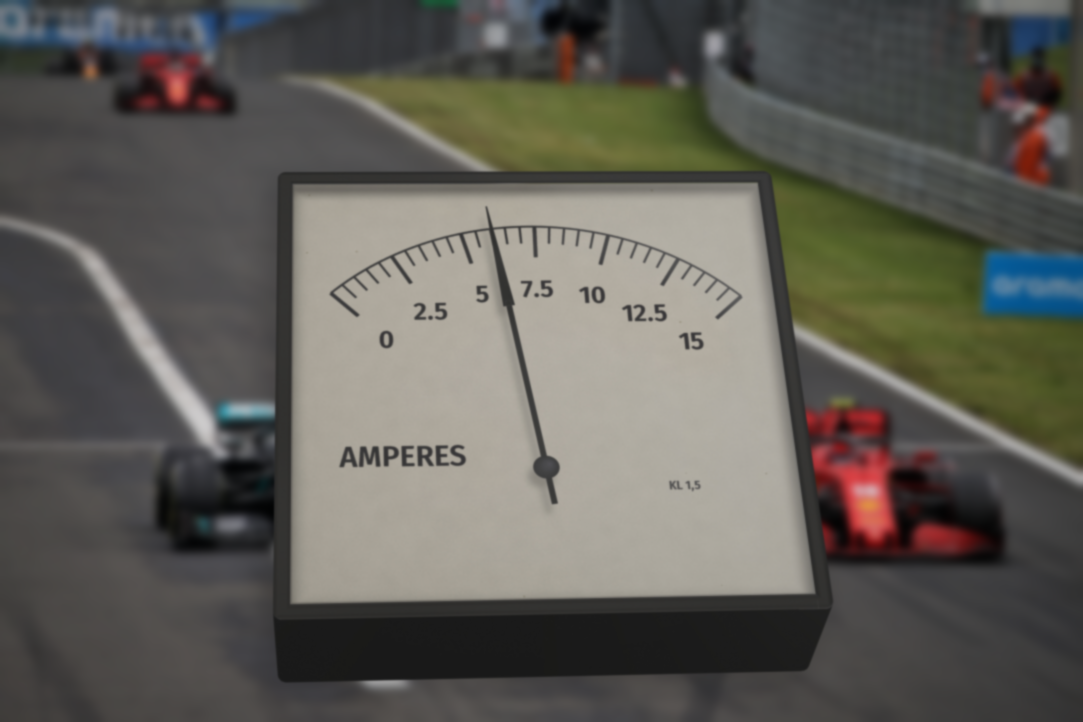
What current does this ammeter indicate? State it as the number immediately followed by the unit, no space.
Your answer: 6A
